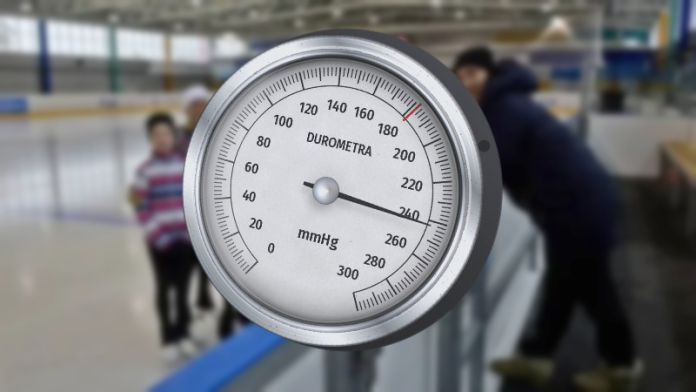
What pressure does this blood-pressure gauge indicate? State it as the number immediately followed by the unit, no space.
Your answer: 242mmHg
